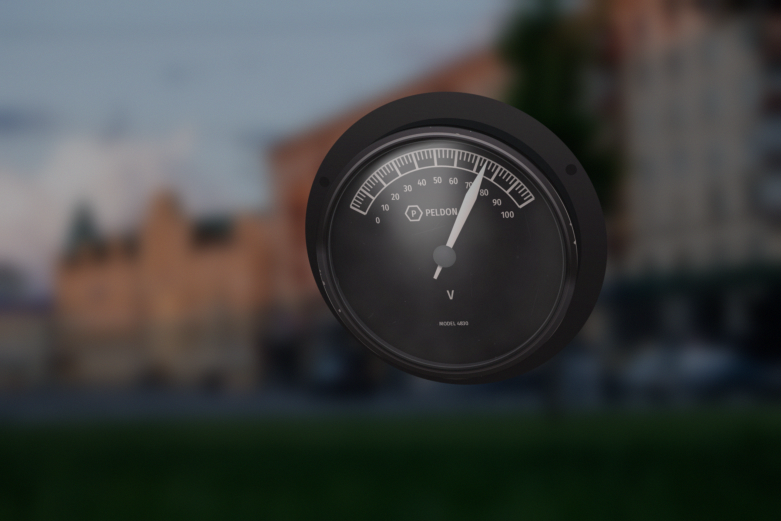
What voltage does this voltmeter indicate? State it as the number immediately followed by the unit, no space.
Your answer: 74V
